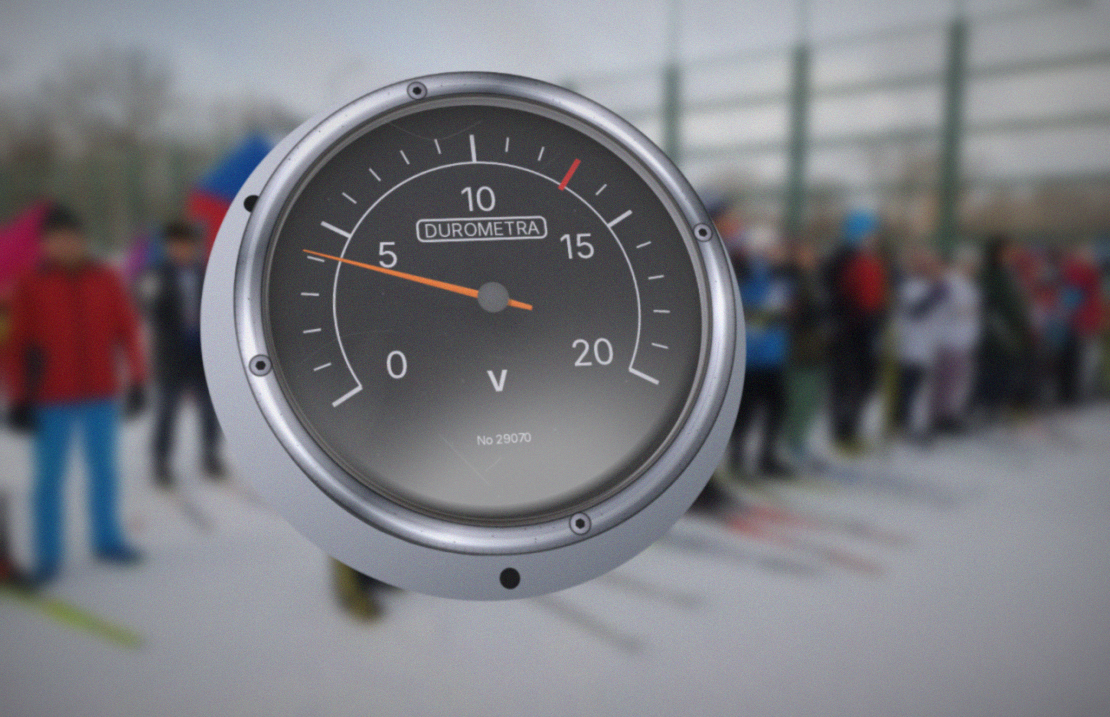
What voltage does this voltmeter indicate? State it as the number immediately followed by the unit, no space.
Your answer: 4V
